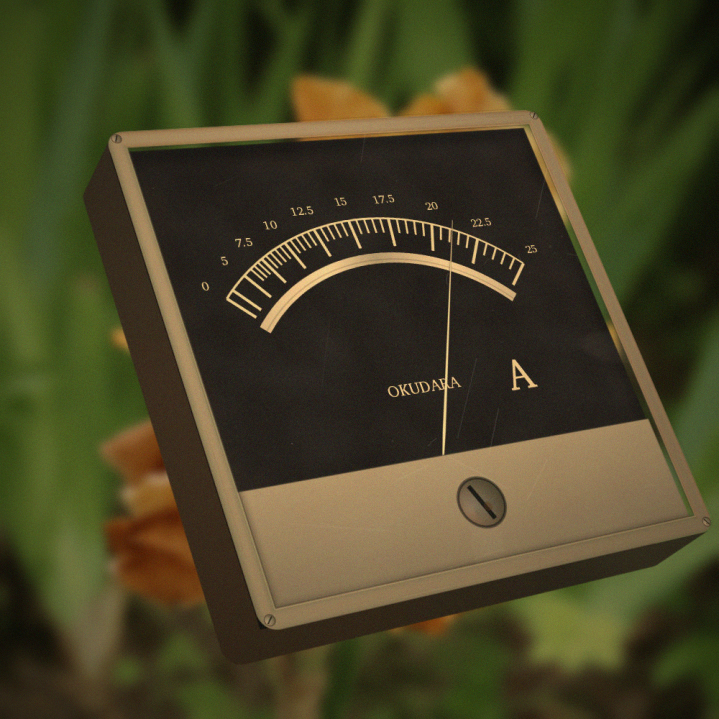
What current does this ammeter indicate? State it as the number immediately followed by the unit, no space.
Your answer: 21A
